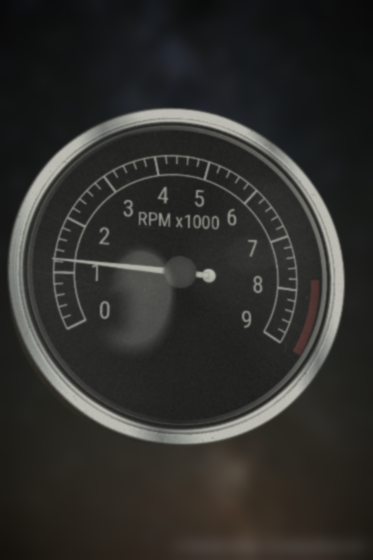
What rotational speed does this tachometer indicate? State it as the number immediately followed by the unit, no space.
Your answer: 1200rpm
